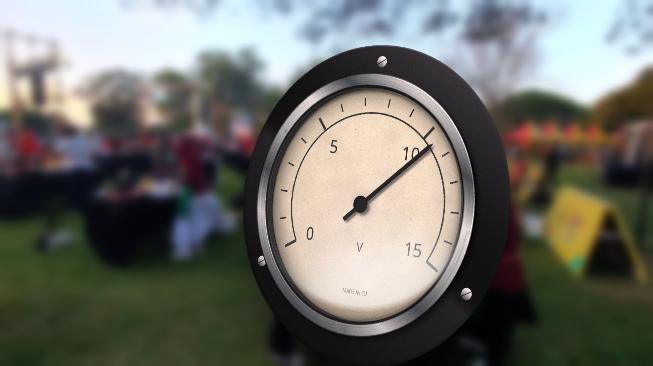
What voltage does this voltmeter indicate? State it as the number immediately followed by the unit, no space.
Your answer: 10.5V
